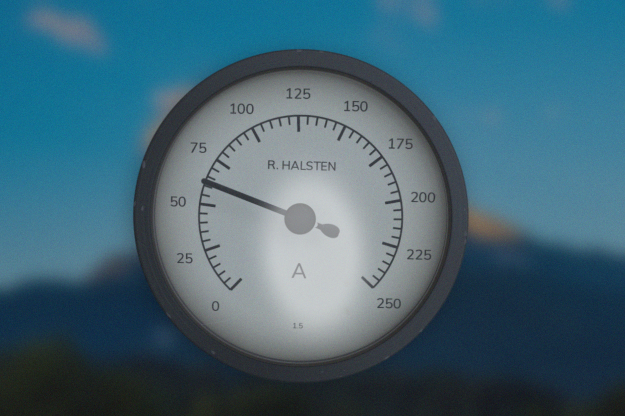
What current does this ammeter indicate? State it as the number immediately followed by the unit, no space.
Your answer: 62.5A
